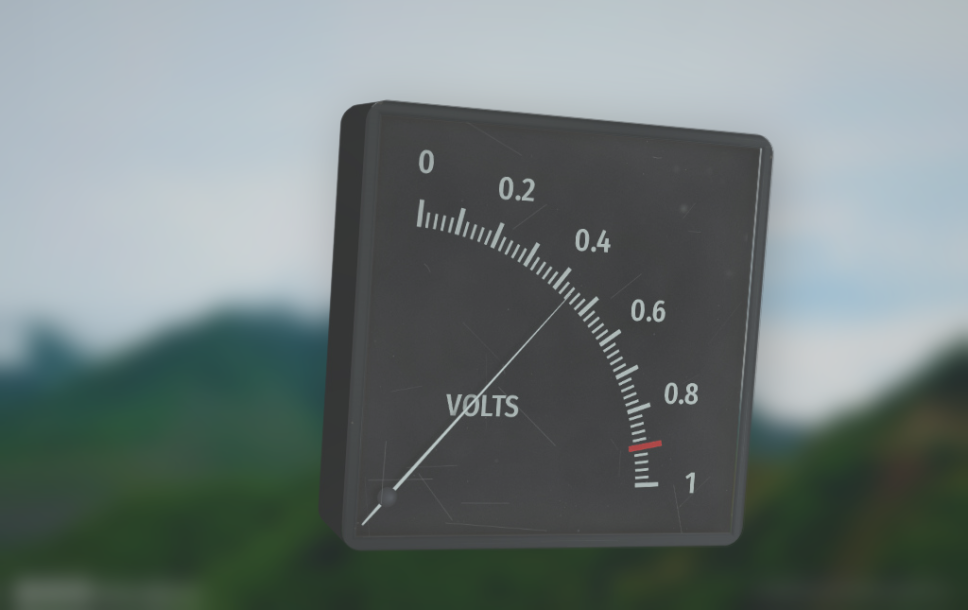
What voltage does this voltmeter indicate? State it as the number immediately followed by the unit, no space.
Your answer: 0.44V
